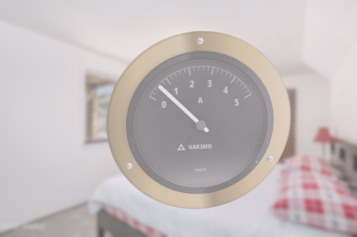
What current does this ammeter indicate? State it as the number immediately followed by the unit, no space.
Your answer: 0.6A
